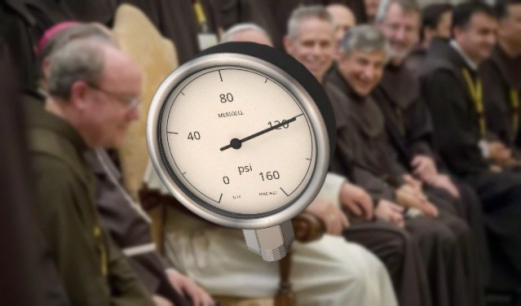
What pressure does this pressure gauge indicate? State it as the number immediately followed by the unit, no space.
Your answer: 120psi
